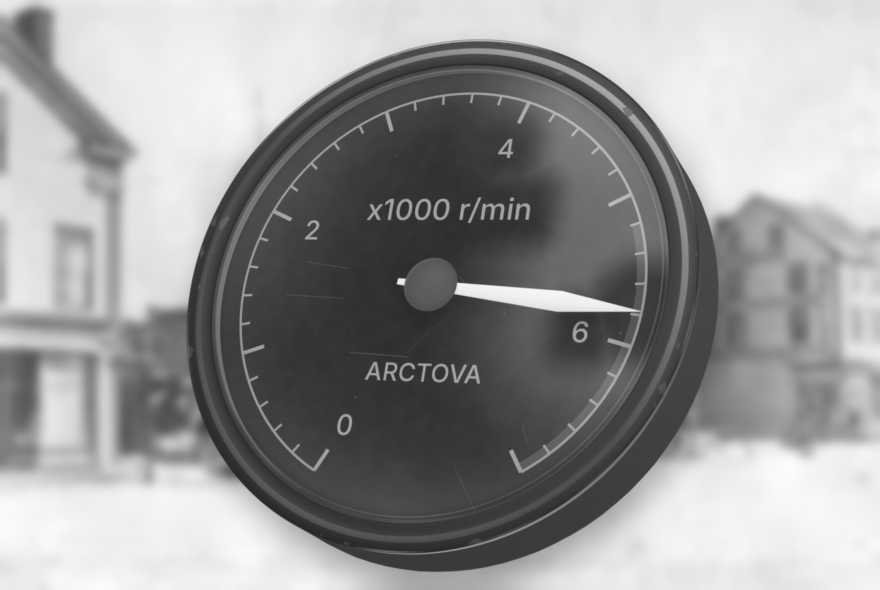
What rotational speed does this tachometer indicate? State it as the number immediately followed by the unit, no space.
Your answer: 5800rpm
